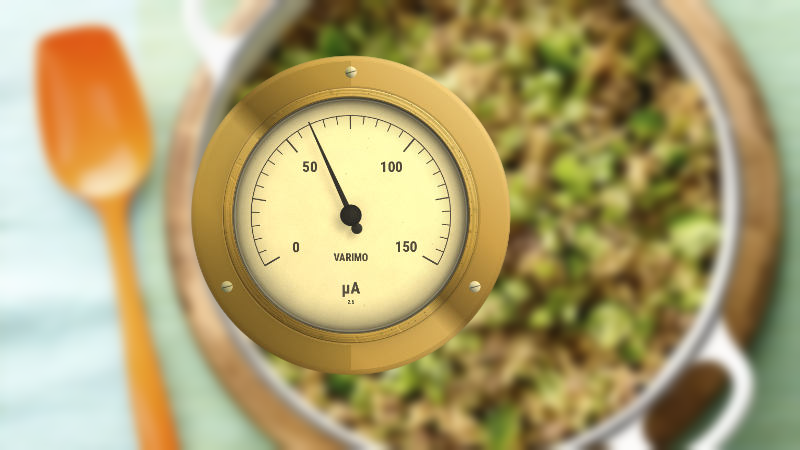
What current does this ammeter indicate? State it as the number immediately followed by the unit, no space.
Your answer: 60µA
